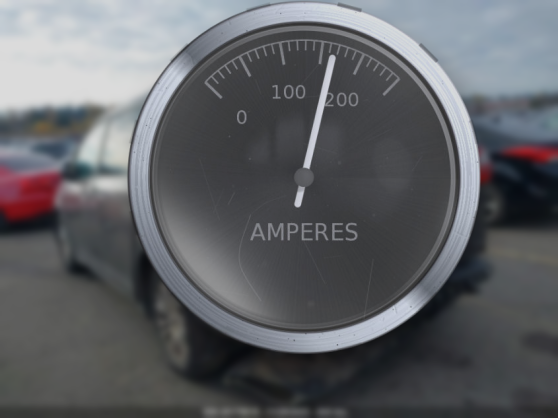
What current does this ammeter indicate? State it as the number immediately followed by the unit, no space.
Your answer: 165A
